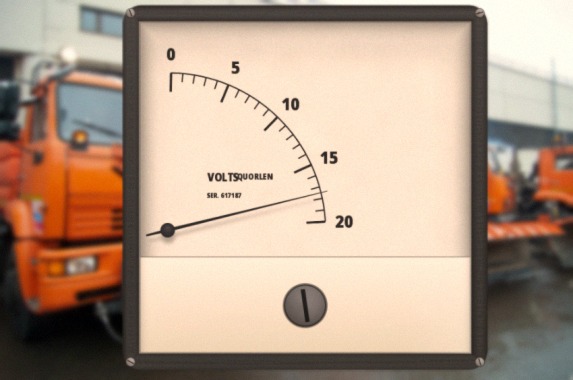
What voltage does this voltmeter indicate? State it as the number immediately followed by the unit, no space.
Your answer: 17.5V
